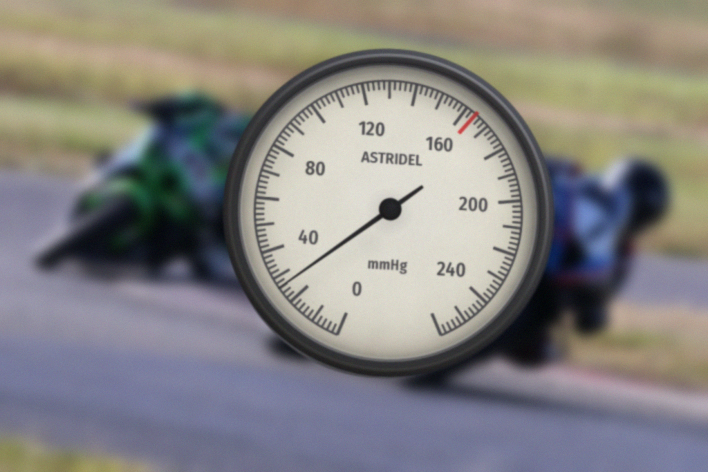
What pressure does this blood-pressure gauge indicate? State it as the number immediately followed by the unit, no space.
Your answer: 26mmHg
